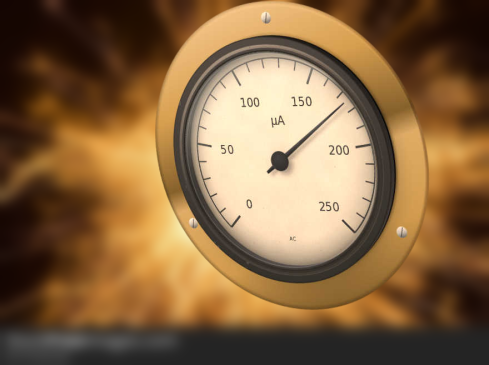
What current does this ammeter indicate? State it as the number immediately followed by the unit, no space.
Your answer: 175µA
